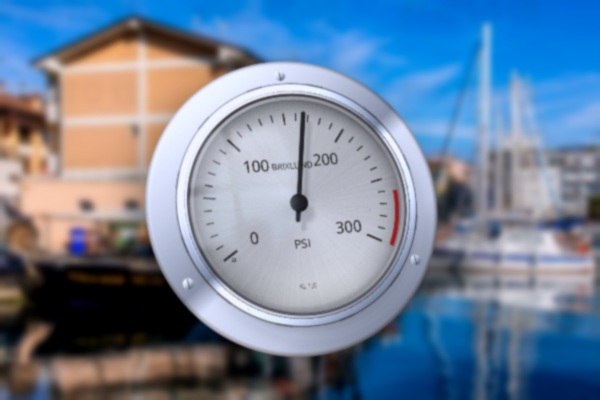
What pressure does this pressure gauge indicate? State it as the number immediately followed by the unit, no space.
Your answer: 165psi
